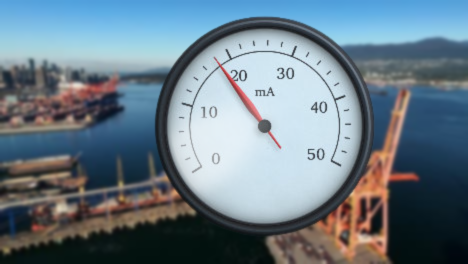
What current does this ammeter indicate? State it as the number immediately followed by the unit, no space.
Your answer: 18mA
